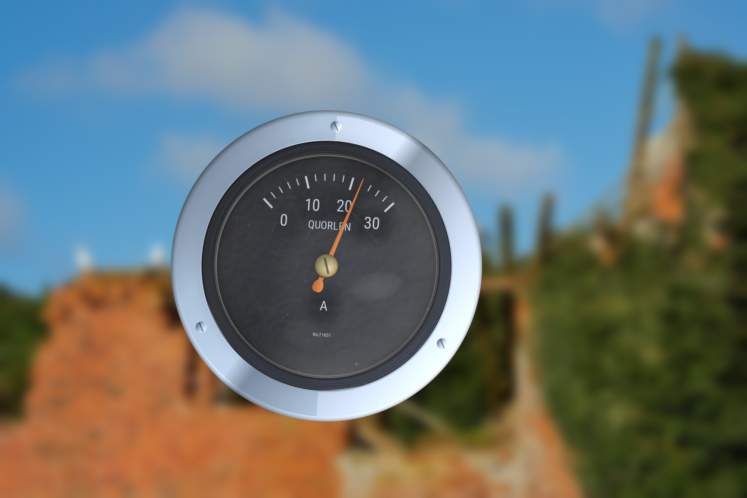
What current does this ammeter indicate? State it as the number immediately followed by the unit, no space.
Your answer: 22A
